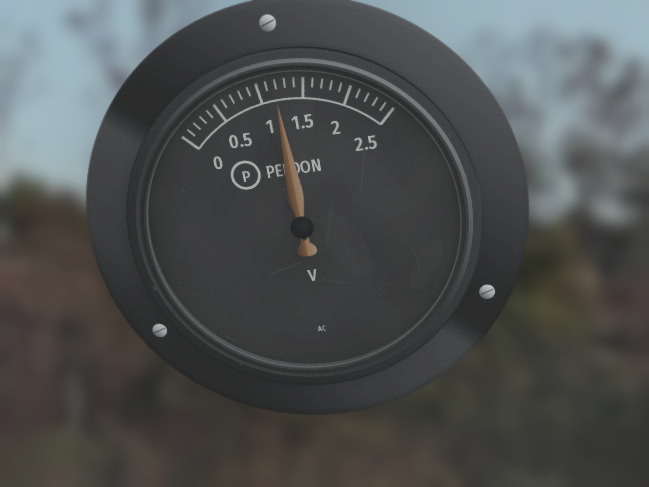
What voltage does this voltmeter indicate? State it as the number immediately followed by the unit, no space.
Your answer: 1.2V
